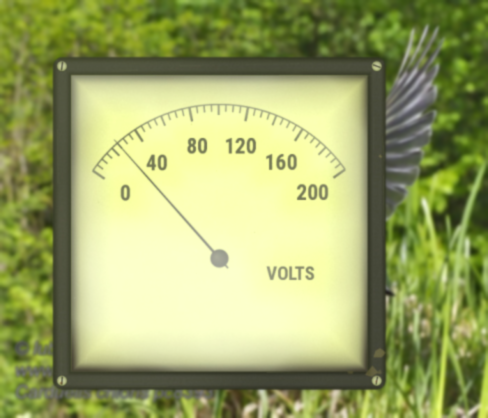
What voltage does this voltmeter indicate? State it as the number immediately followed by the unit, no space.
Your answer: 25V
